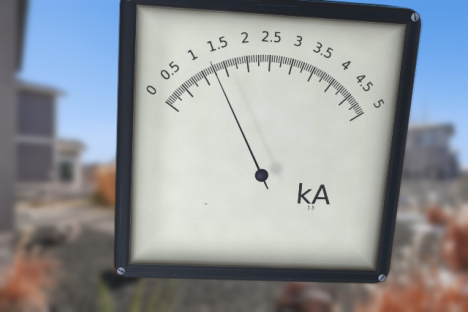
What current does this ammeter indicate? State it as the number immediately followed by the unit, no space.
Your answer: 1.25kA
